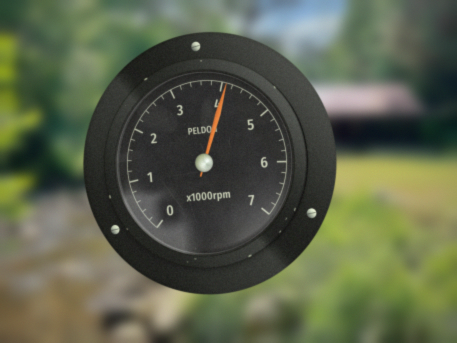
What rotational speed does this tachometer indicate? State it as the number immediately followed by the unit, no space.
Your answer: 4100rpm
